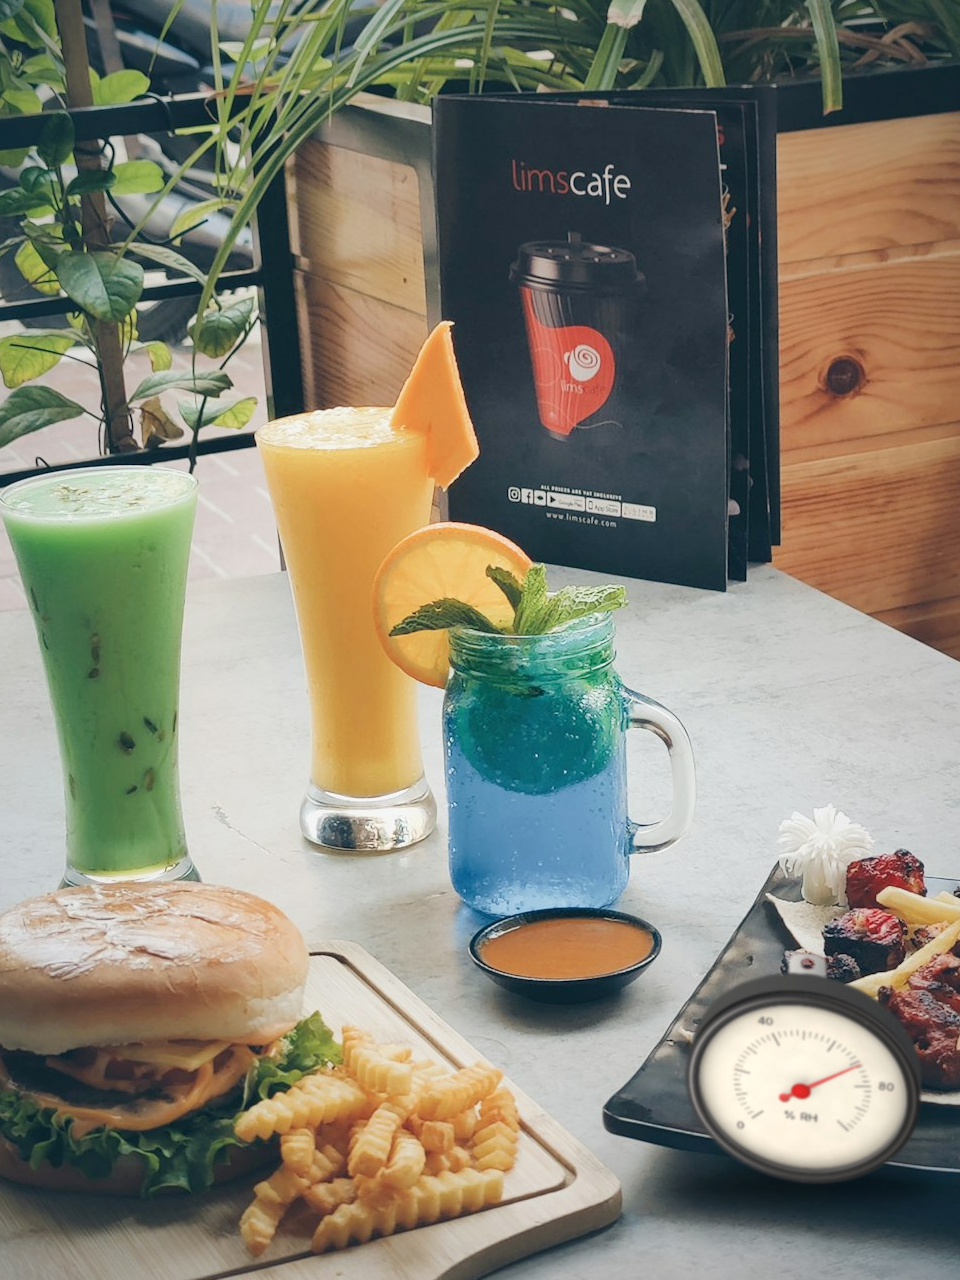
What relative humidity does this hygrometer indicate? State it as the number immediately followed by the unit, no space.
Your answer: 70%
